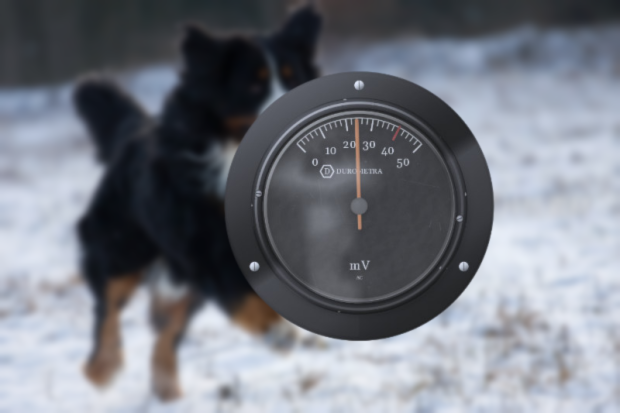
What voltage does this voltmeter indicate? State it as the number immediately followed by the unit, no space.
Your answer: 24mV
